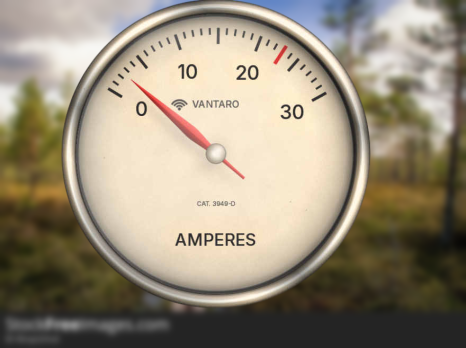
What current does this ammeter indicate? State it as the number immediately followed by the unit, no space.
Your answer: 2.5A
